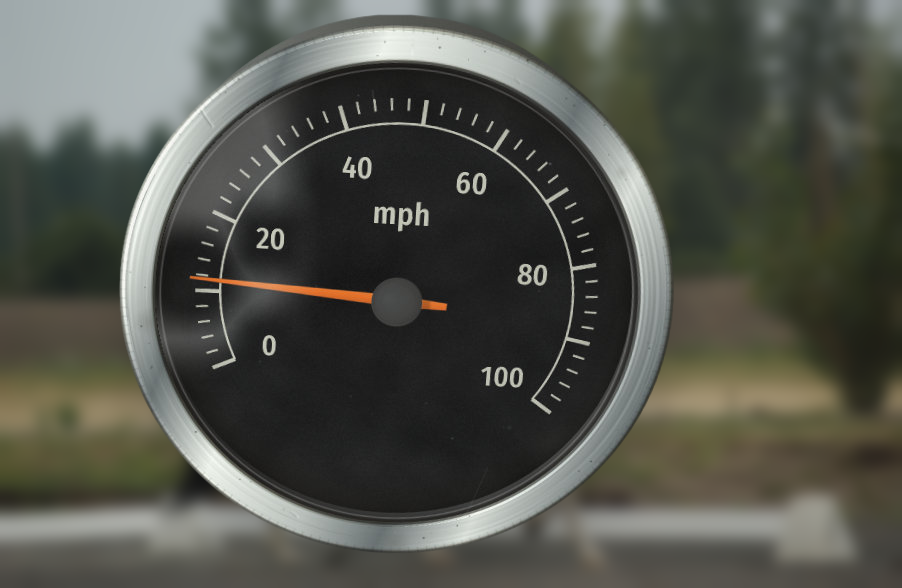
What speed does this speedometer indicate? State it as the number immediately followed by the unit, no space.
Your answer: 12mph
